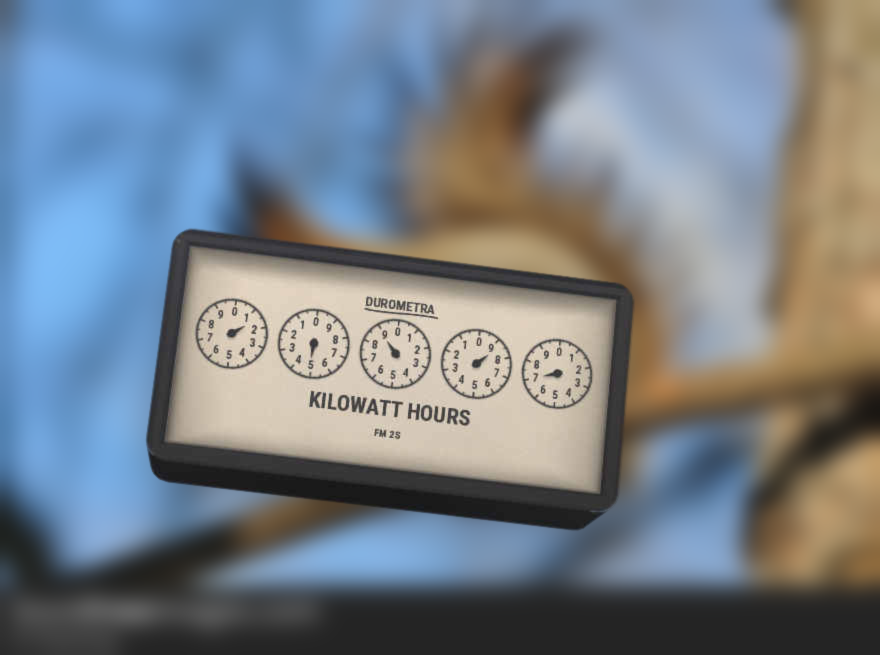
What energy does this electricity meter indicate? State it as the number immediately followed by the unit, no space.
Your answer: 14887kWh
